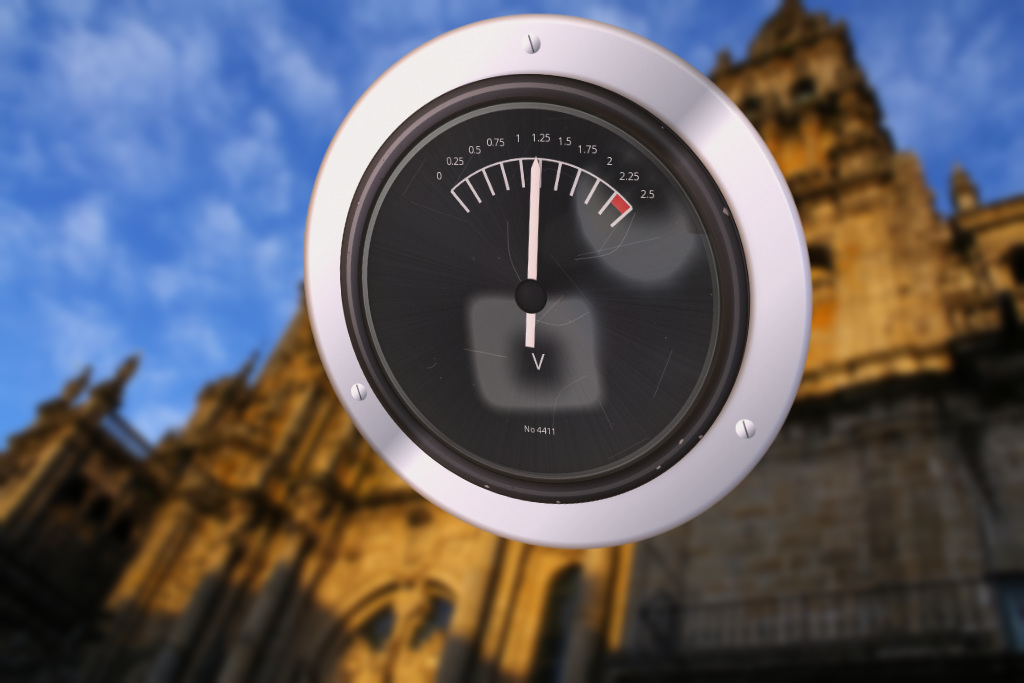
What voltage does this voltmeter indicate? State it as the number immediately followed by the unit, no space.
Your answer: 1.25V
